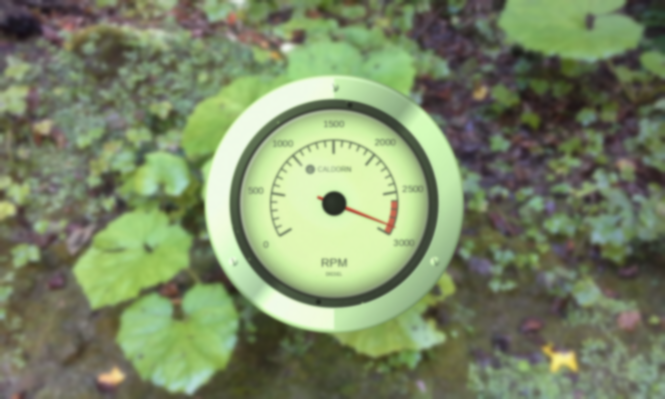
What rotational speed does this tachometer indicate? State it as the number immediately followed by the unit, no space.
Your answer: 2900rpm
